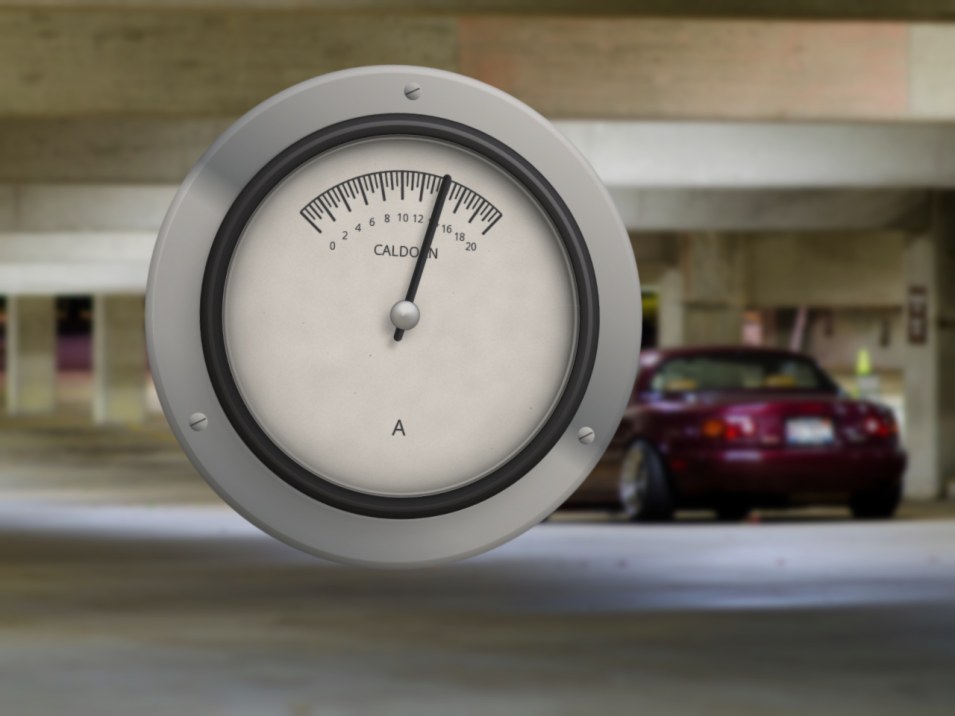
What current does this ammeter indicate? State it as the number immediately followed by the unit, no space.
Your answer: 14A
